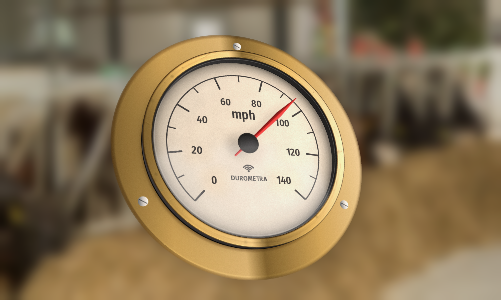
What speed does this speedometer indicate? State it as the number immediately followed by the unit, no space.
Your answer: 95mph
